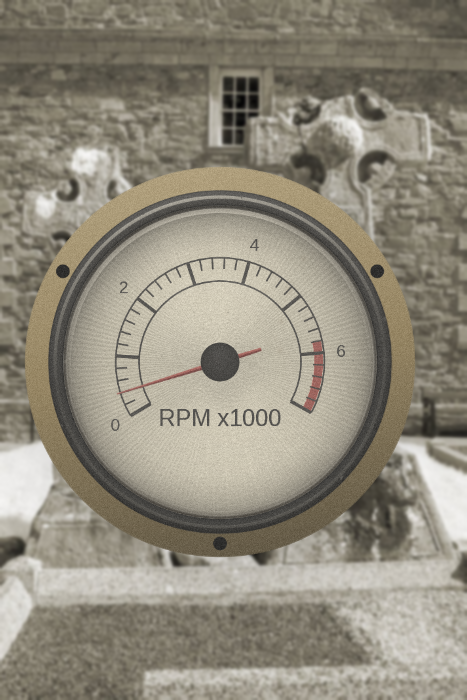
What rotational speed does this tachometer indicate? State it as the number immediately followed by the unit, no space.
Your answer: 400rpm
